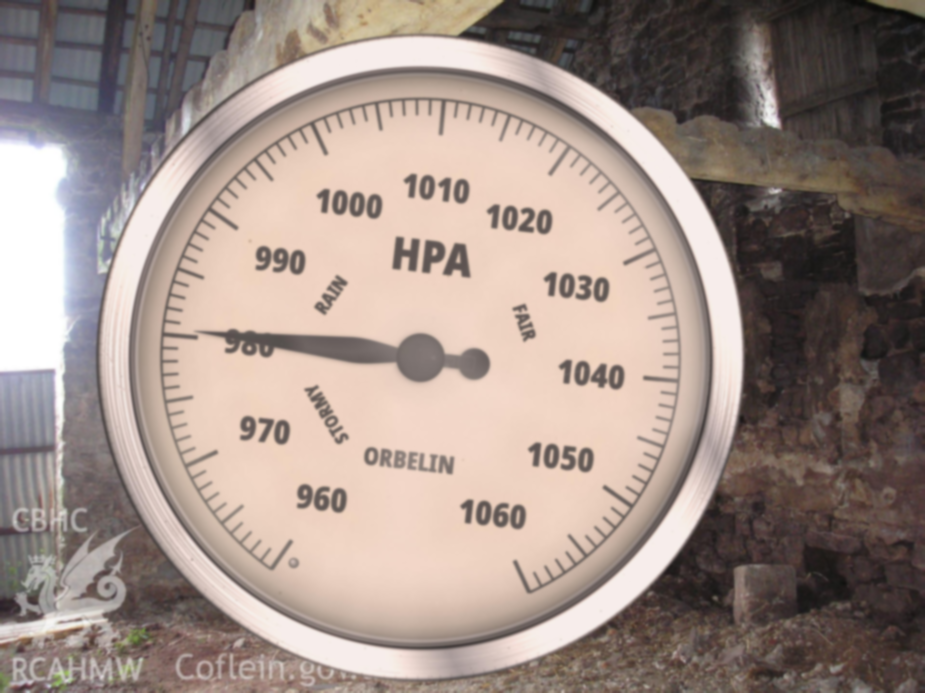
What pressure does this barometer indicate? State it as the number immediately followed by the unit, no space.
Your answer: 980.5hPa
